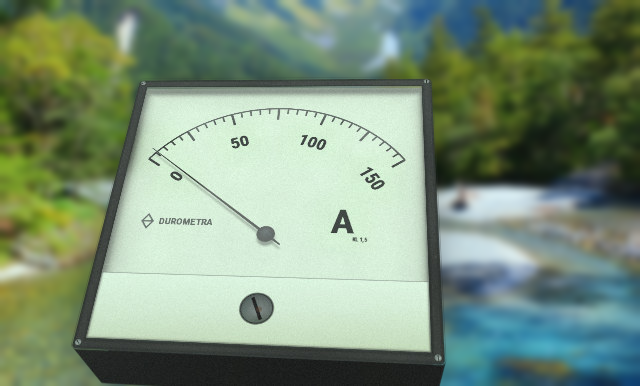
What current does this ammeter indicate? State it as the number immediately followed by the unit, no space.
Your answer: 5A
